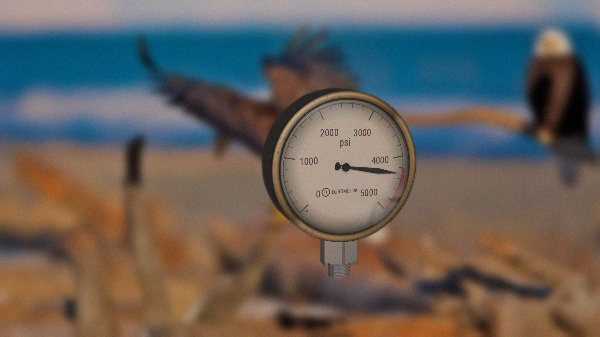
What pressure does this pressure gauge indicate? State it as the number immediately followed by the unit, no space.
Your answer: 4300psi
